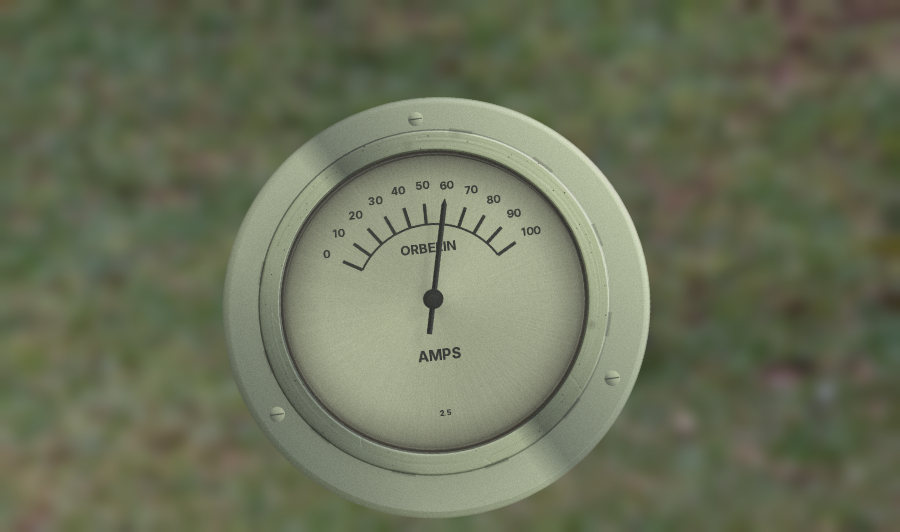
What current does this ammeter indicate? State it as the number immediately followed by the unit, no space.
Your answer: 60A
